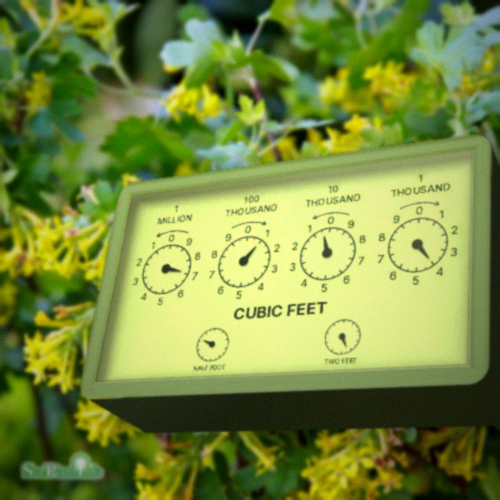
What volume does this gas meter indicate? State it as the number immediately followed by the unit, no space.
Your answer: 710400ft³
